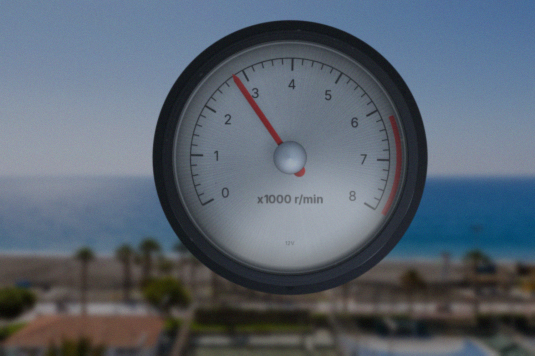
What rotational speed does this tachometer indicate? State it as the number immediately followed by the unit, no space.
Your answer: 2800rpm
